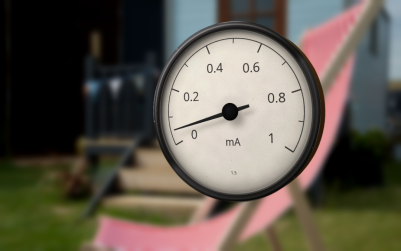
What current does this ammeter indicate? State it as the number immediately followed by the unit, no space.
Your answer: 0.05mA
